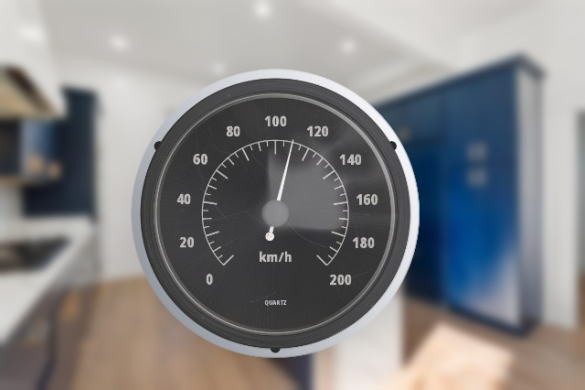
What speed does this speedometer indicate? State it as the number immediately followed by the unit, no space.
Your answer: 110km/h
